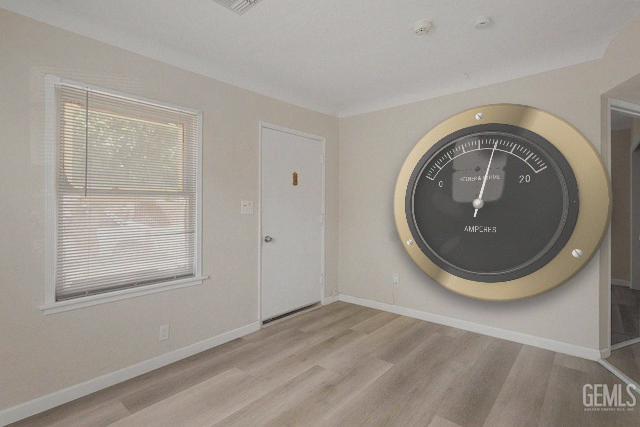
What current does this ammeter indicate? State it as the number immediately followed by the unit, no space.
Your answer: 12.5A
